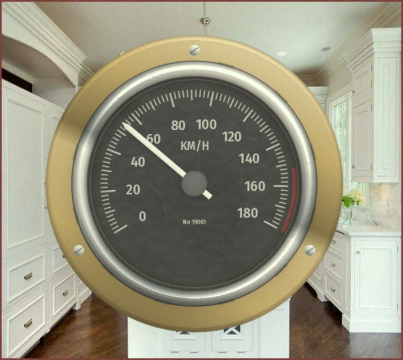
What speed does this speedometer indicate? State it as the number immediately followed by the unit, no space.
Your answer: 54km/h
